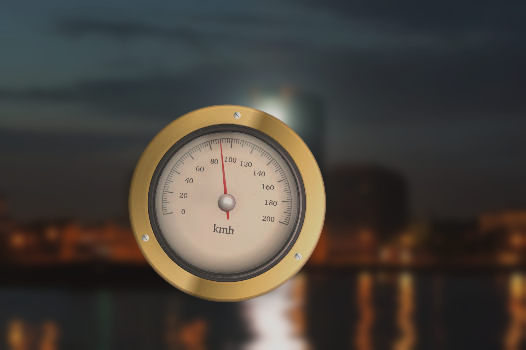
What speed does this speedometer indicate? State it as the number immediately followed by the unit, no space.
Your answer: 90km/h
